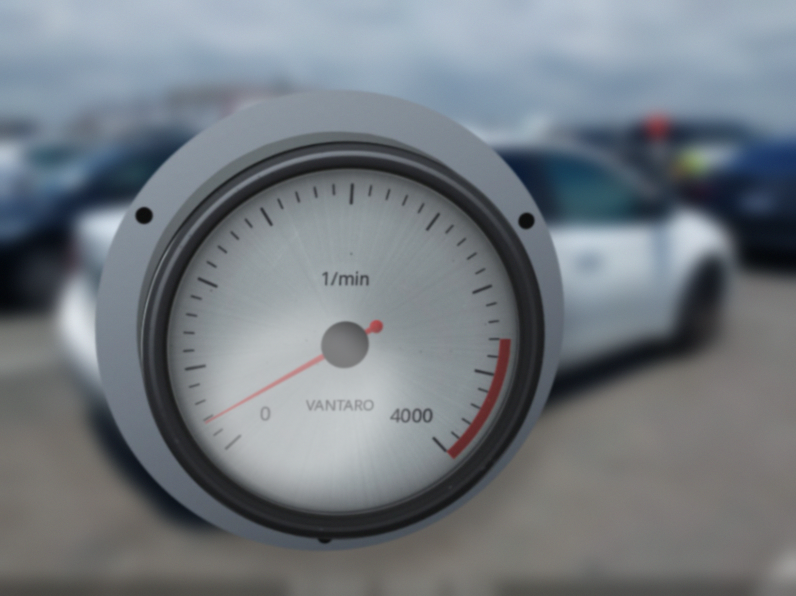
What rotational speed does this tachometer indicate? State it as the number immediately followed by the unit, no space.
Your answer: 200rpm
